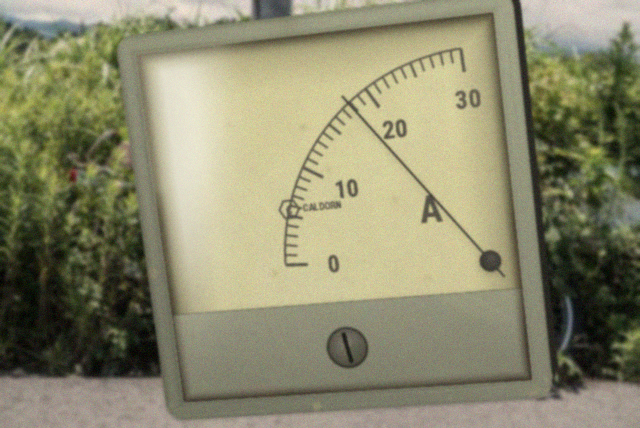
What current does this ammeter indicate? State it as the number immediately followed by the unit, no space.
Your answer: 18A
